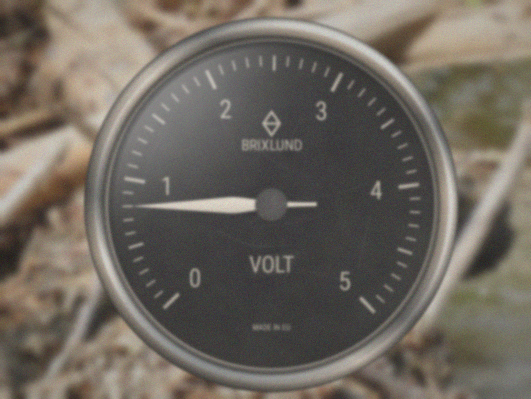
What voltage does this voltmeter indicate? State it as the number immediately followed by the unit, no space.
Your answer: 0.8V
